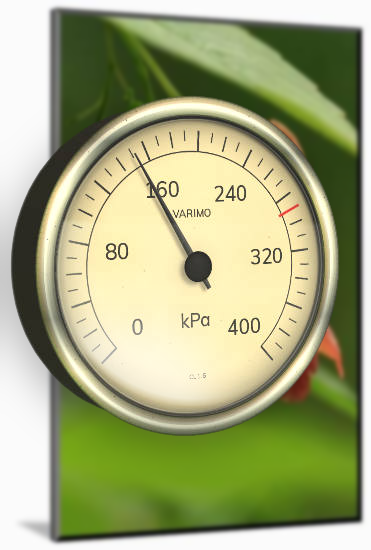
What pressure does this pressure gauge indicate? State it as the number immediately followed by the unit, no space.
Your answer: 150kPa
